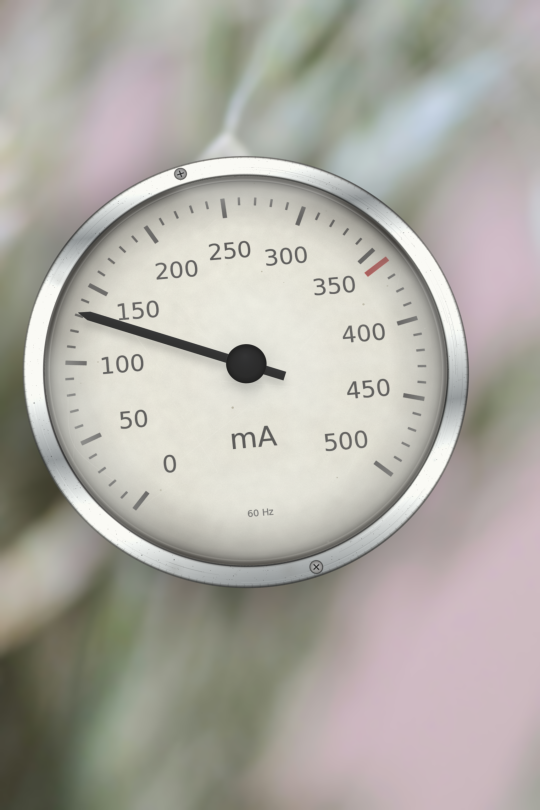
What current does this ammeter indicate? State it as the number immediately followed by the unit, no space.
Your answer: 130mA
